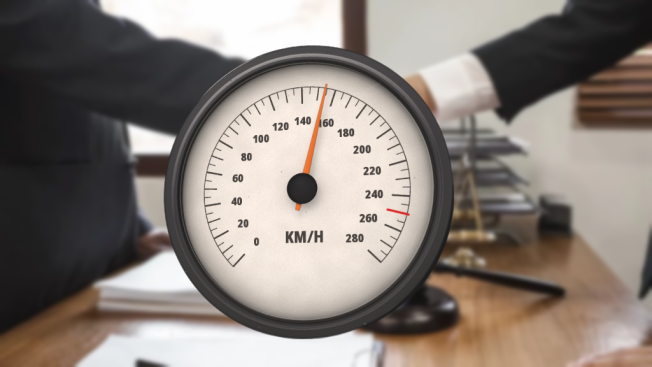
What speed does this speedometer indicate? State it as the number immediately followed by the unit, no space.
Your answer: 155km/h
